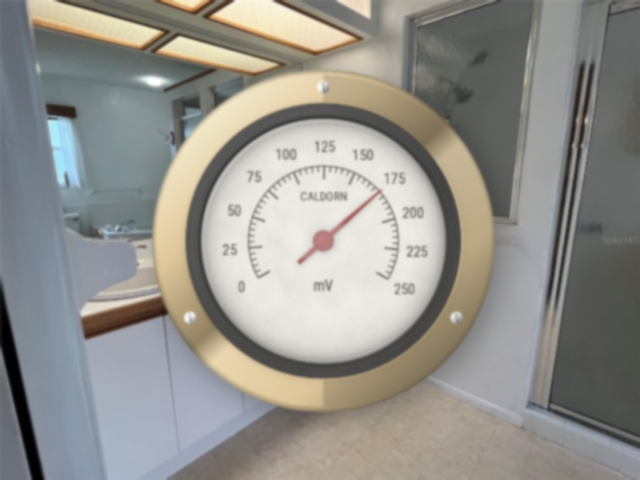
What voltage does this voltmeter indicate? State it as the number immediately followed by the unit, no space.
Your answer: 175mV
